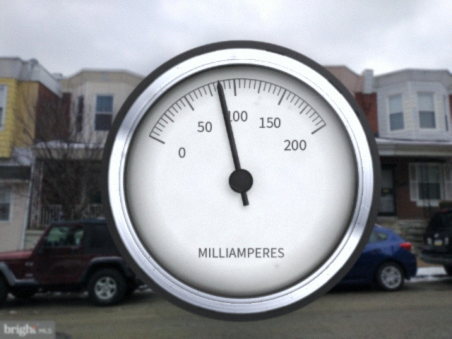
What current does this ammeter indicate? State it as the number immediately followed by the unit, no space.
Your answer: 85mA
